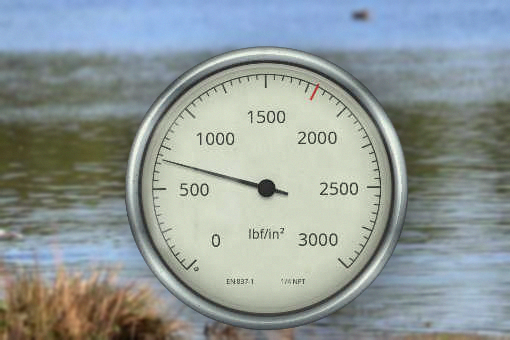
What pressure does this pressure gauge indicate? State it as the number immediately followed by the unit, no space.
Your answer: 675psi
